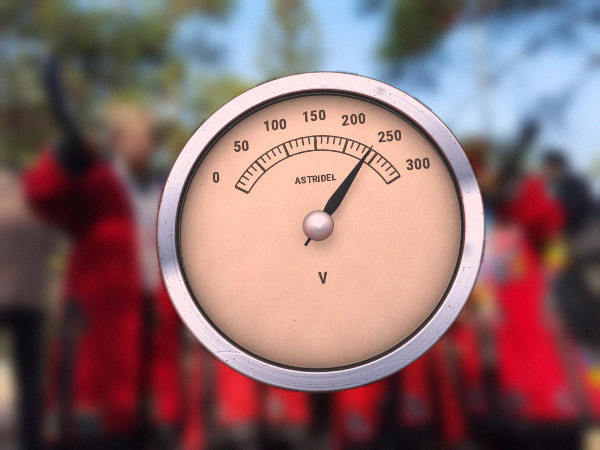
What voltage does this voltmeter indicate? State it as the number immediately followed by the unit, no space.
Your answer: 240V
